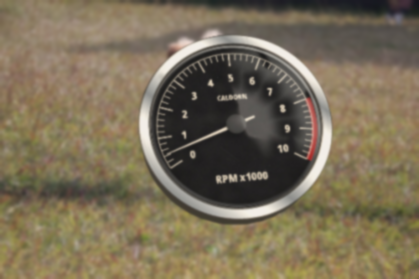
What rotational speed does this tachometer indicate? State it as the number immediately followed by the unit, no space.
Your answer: 400rpm
